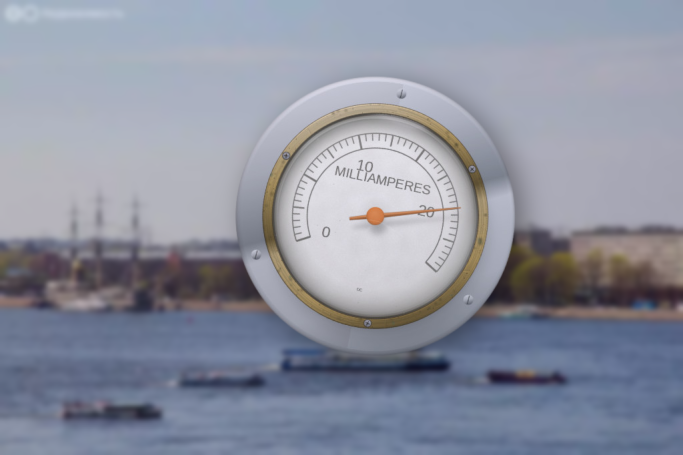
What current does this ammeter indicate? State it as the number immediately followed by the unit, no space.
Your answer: 20mA
